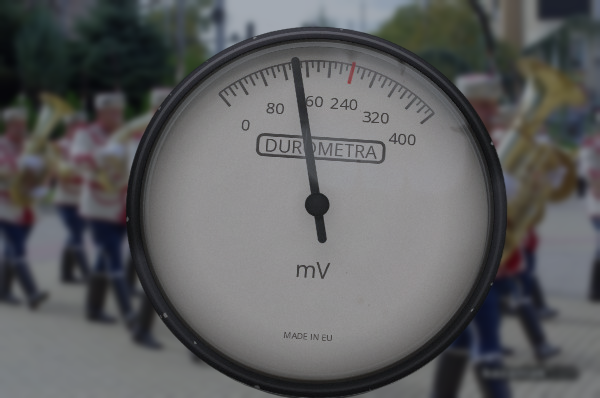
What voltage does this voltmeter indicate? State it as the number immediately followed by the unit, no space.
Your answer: 140mV
